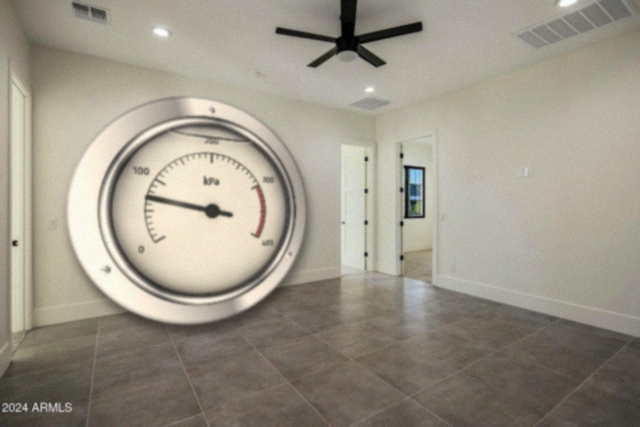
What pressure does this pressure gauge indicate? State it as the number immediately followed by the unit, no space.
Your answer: 70kPa
